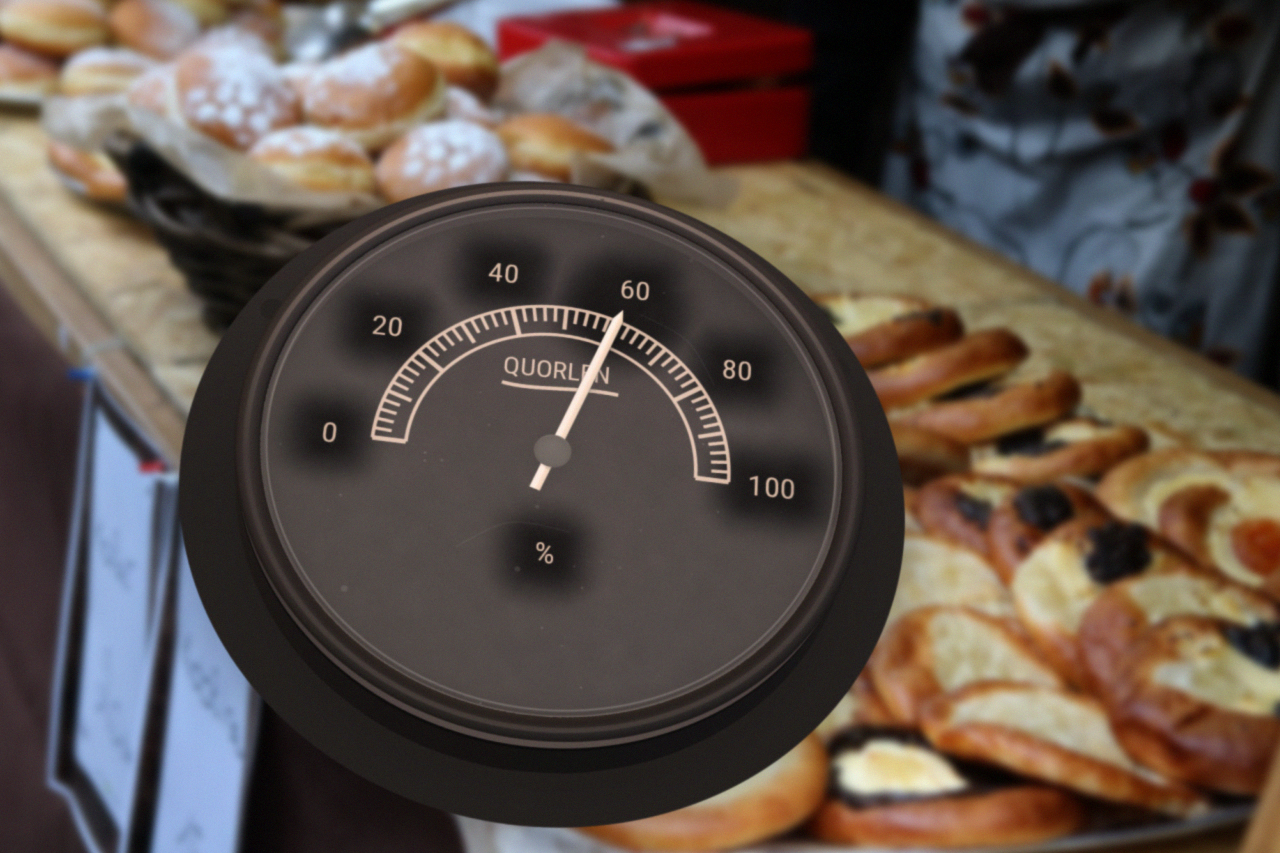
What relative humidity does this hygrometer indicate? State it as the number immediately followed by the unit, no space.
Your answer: 60%
